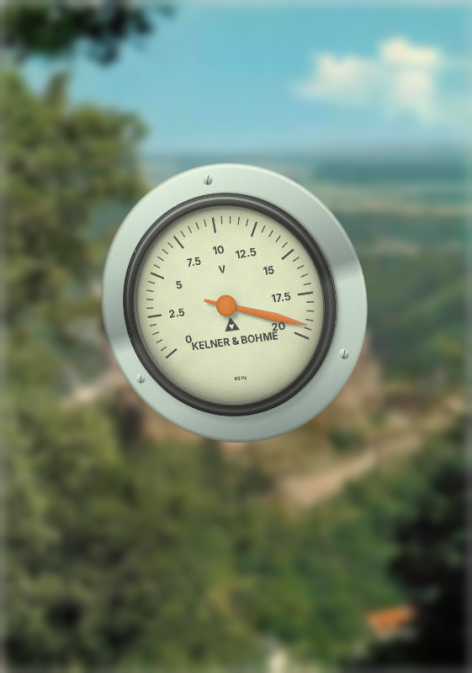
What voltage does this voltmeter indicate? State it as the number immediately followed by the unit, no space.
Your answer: 19.25V
